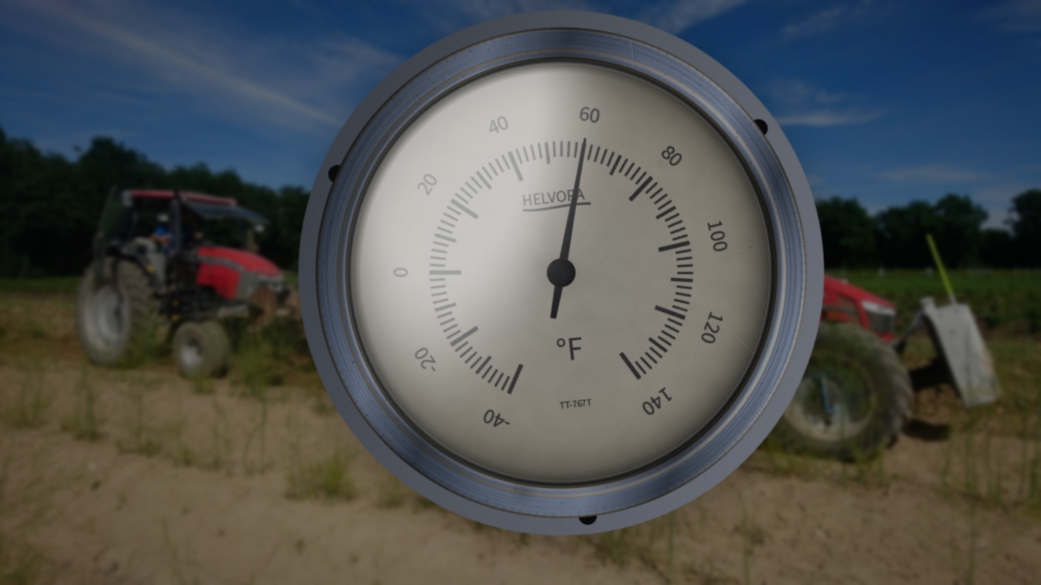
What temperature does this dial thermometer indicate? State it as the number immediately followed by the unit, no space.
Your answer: 60°F
